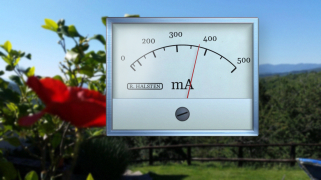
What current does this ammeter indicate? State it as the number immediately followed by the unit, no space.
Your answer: 375mA
